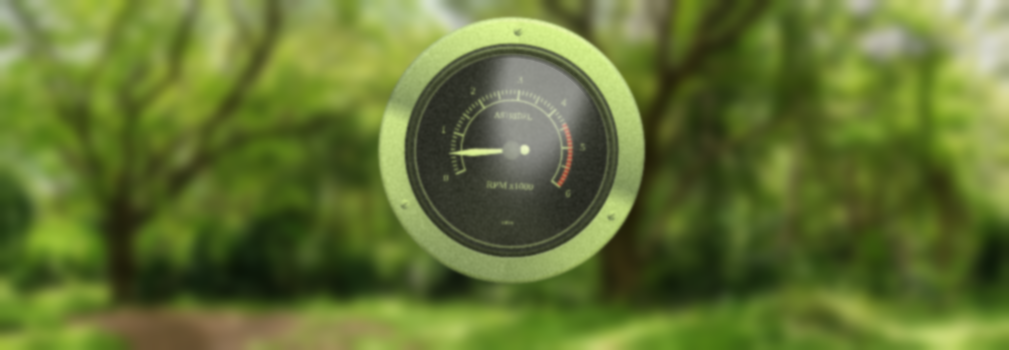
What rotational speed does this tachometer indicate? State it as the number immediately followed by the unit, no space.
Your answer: 500rpm
